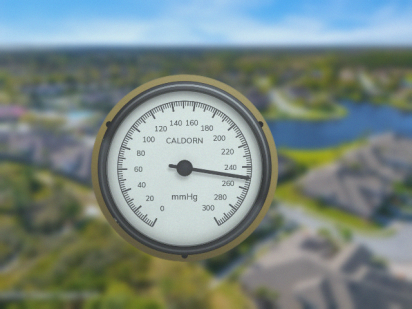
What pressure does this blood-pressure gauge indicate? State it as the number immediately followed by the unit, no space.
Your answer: 250mmHg
